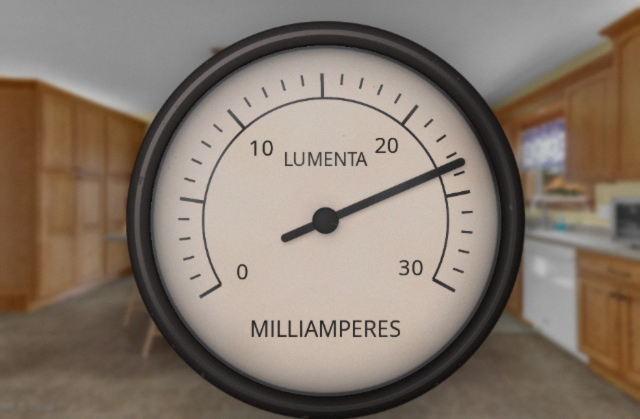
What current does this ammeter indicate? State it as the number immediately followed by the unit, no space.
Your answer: 23.5mA
